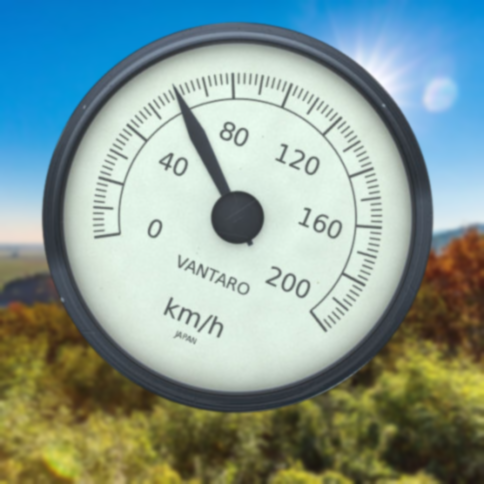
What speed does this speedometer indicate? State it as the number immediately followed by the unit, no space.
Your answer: 60km/h
